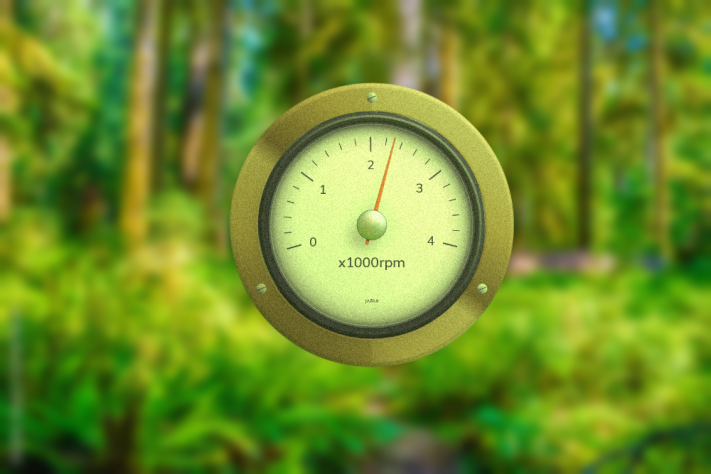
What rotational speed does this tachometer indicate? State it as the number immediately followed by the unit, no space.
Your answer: 2300rpm
